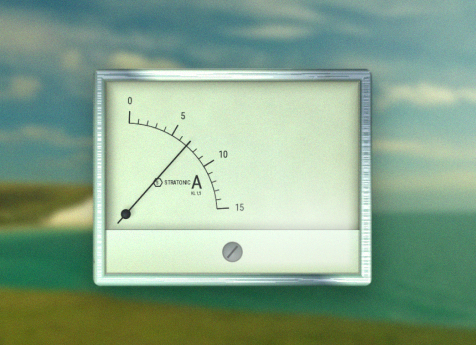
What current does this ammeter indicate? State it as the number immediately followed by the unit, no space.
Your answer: 7A
